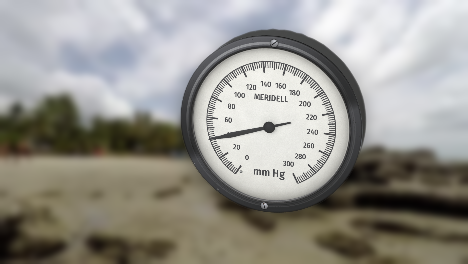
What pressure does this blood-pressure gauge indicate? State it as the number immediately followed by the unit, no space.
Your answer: 40mmHg
